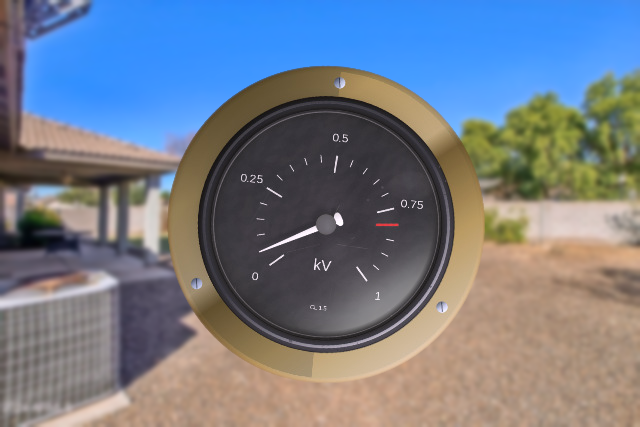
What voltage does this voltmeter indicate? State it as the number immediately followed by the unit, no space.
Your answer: 0.05kV
